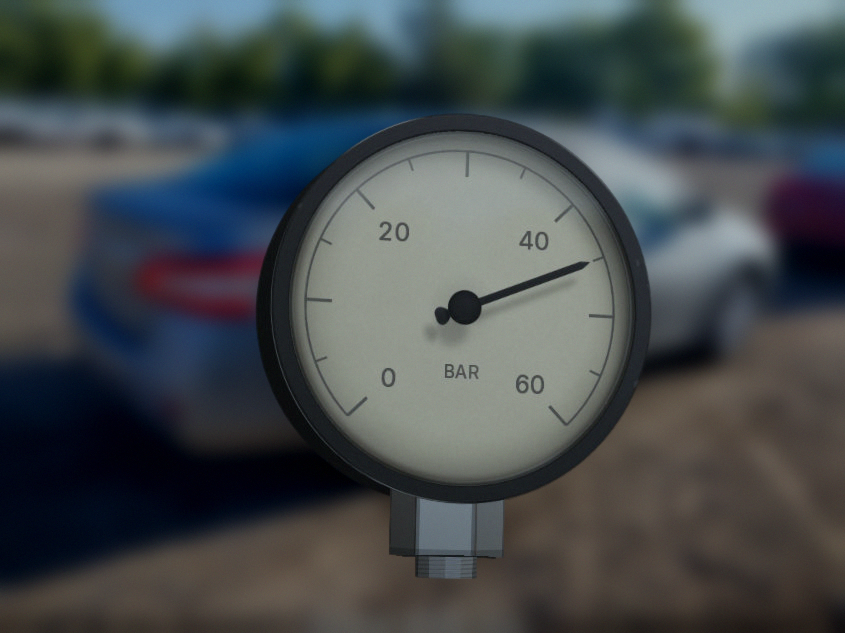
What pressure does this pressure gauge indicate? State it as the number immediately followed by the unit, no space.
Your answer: 45bar
